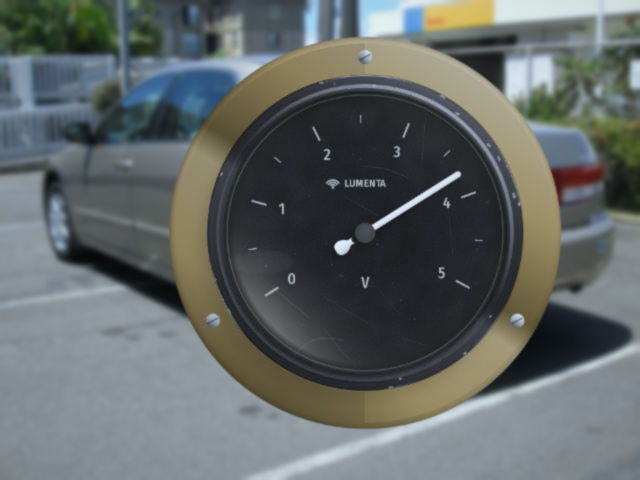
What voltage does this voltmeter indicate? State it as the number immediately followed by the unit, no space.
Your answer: 3.75V
